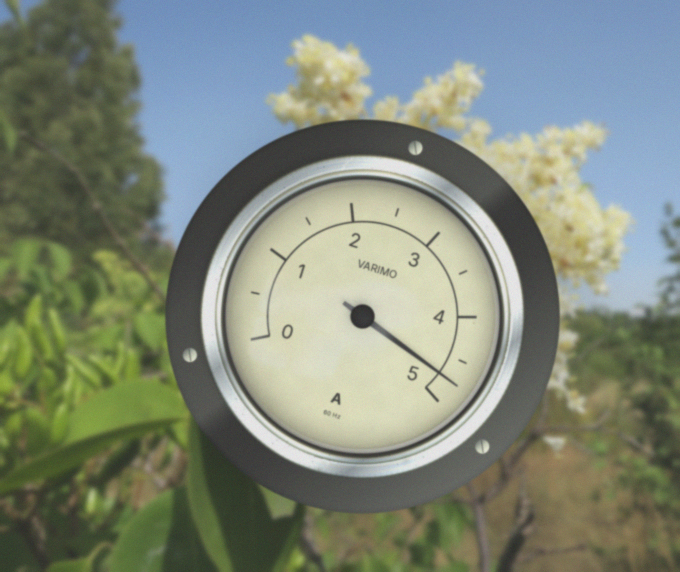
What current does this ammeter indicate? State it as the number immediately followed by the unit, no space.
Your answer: 4.75A
